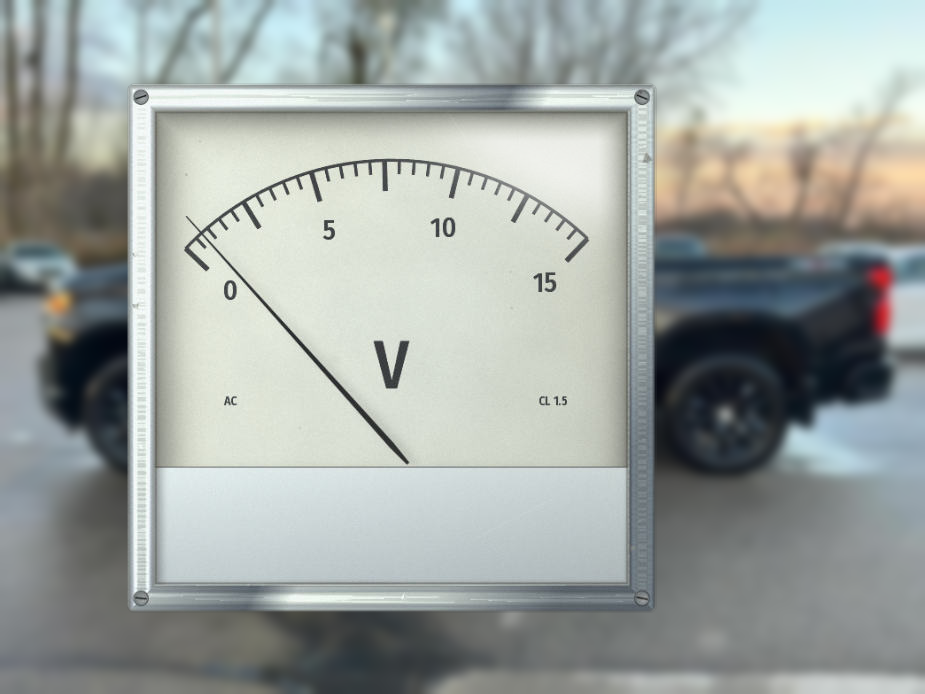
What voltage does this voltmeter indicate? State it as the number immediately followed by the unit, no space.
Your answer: 0.75V
